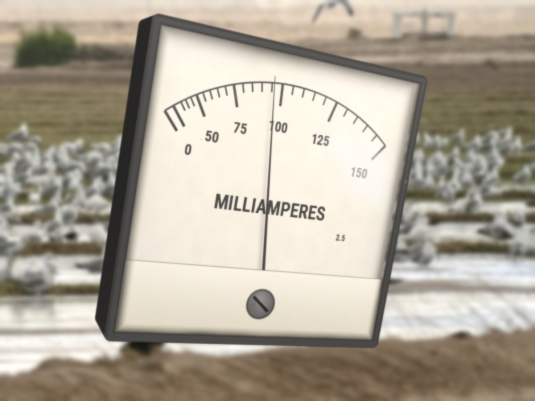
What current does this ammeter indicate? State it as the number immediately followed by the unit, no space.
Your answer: 95mA
